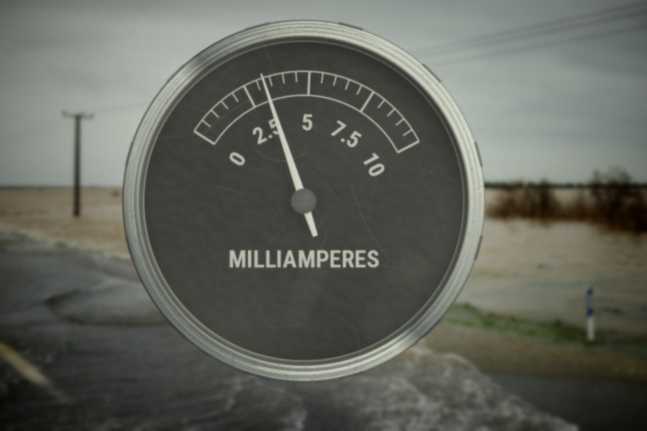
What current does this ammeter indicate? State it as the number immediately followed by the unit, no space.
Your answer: 3.25mA
